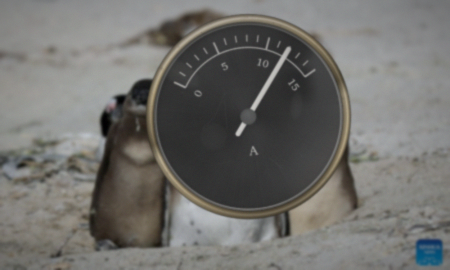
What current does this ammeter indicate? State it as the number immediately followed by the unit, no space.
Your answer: 12A
